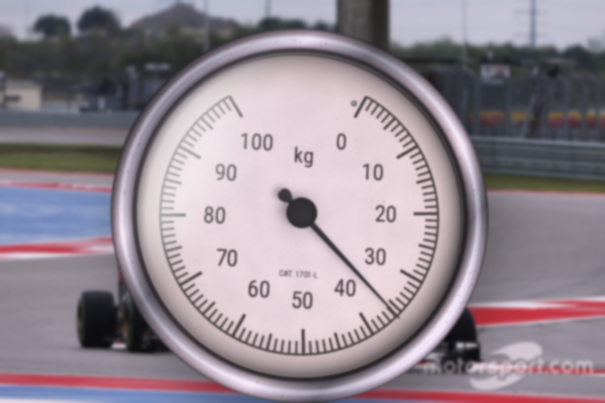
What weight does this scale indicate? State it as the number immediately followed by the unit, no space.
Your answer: 36kg
